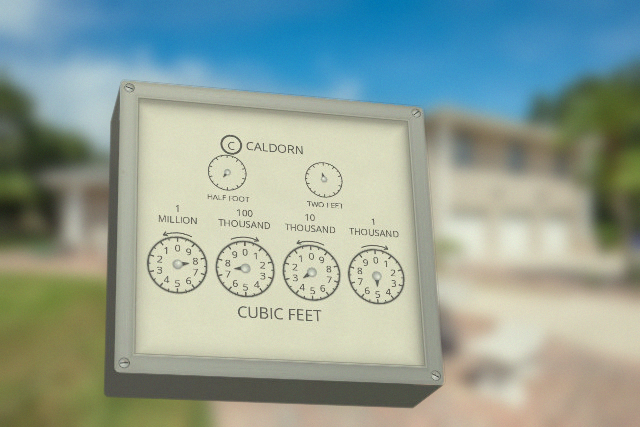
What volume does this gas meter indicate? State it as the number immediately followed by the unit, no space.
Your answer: 773500ft³
